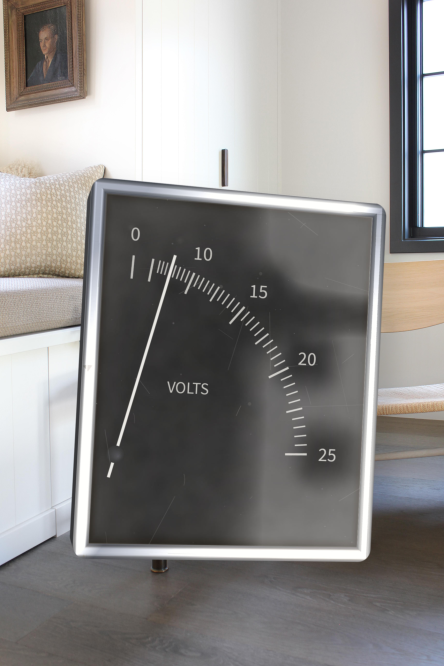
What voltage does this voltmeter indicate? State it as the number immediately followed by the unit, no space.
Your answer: 7.5V
